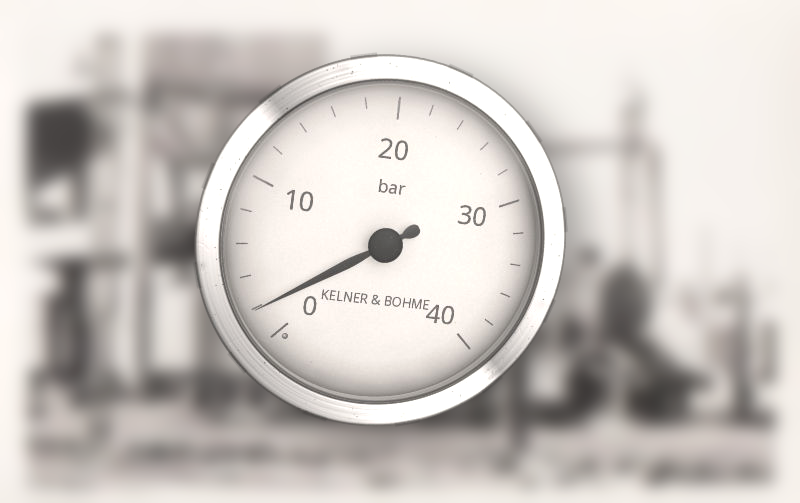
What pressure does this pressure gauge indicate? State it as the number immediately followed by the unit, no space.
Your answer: 2bar
